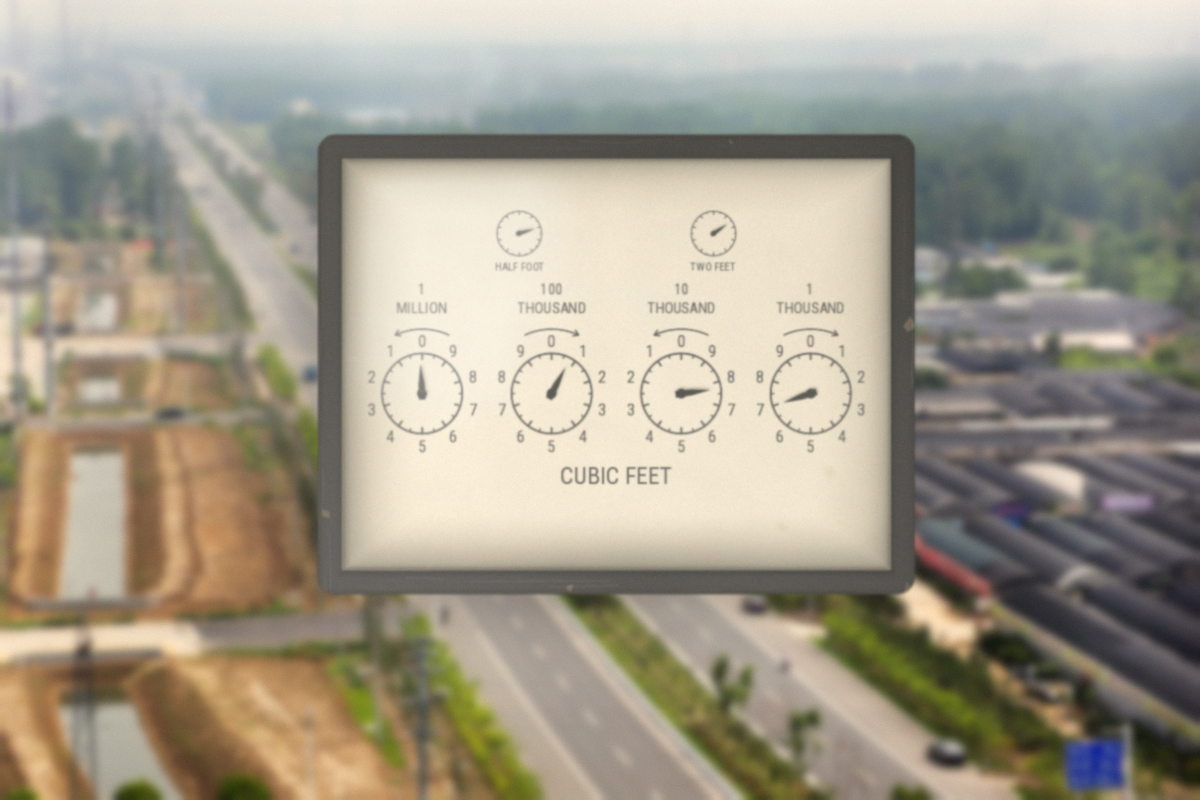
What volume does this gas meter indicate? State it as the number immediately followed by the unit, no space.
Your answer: 7700ft³
